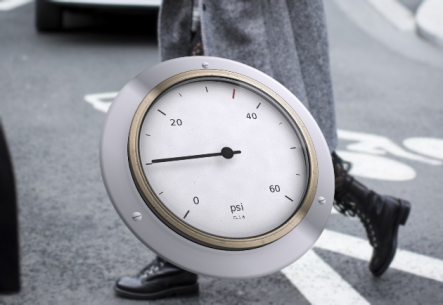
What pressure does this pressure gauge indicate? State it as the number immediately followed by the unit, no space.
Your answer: 10psi
